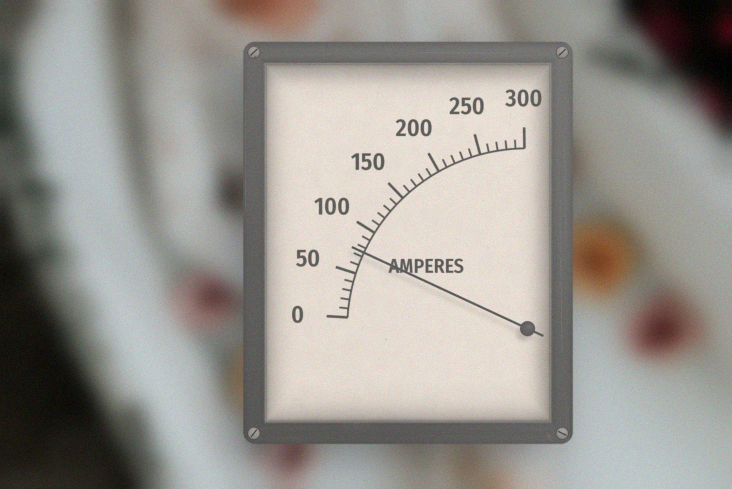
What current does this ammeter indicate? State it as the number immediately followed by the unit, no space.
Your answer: 75A
